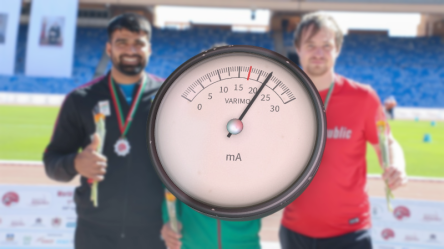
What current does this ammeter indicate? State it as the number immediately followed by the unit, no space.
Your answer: 22.5mA
